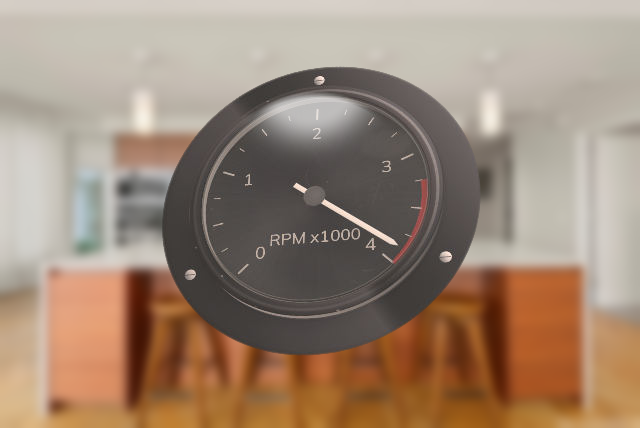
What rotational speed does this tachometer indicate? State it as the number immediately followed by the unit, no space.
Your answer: 3875rpm
